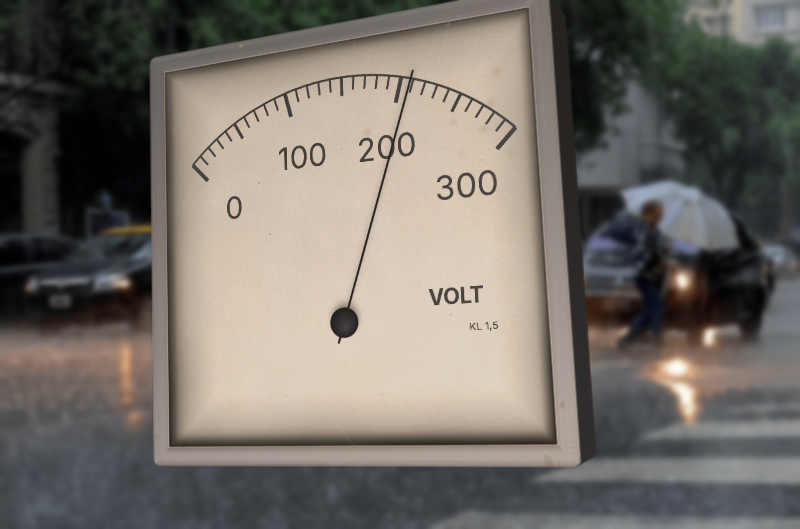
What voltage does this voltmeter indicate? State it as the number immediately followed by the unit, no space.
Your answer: 210V
